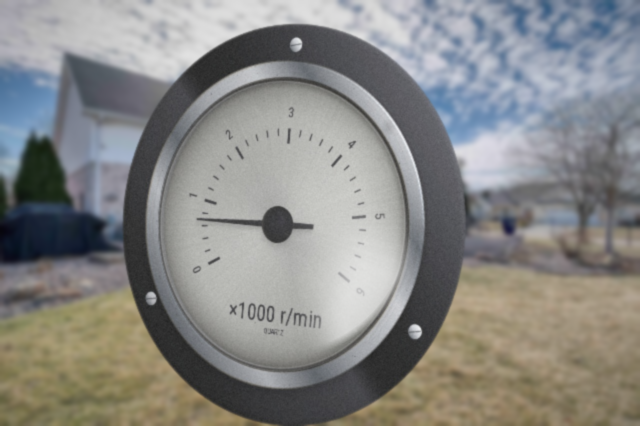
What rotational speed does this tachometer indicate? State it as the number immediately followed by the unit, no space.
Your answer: 700rpm
